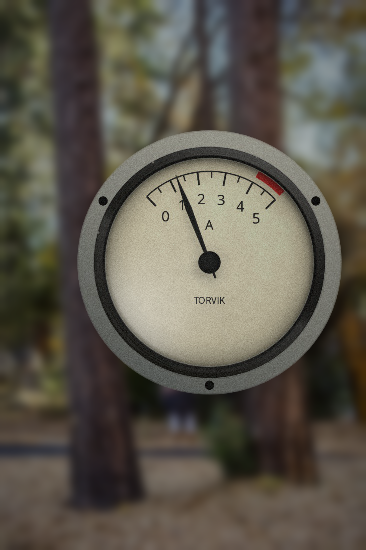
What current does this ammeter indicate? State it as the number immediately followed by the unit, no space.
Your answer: 1.25A
